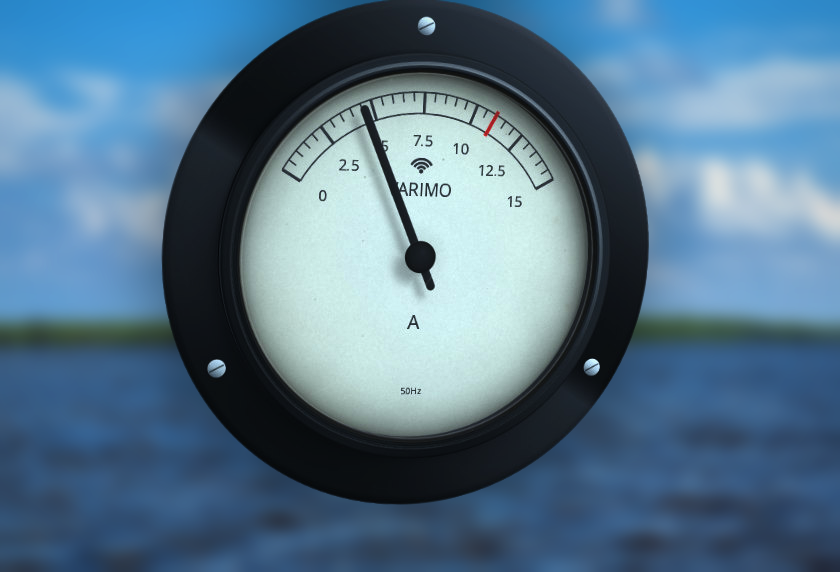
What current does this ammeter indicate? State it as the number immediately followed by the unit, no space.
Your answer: 4.5A
